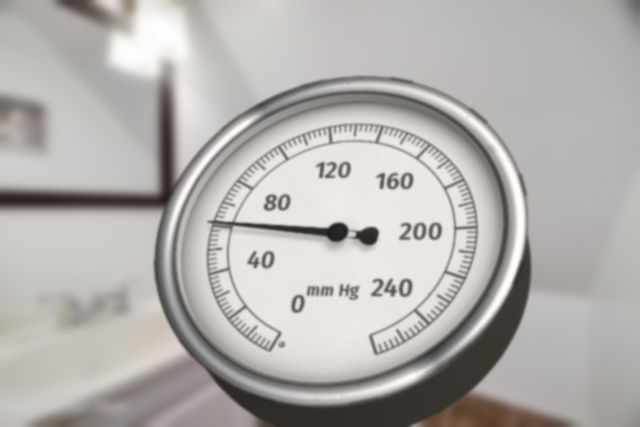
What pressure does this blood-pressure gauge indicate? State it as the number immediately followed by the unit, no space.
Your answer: 60mmHg
